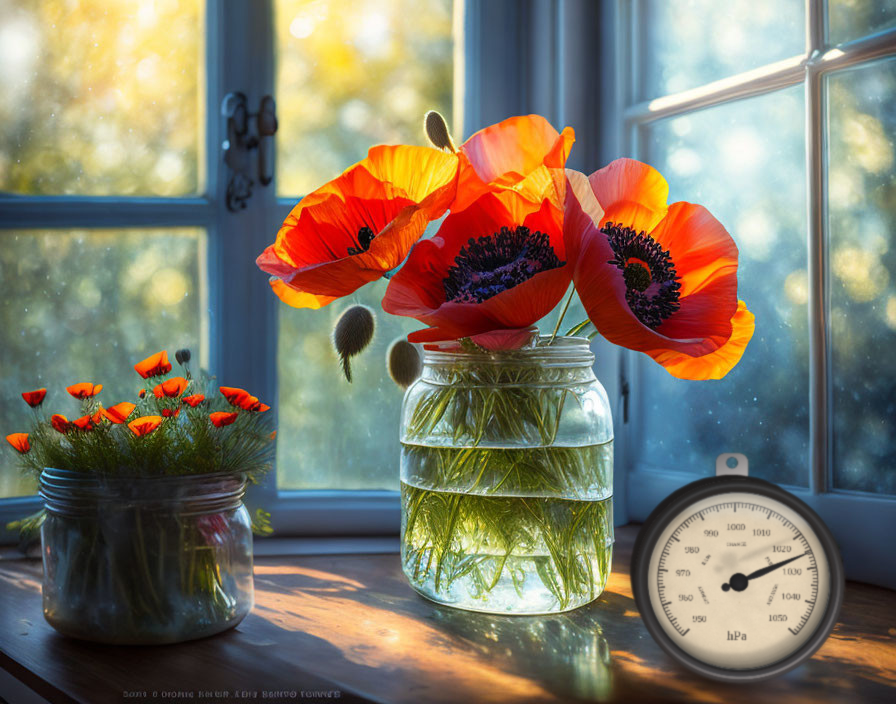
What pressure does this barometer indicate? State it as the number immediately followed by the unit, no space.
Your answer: 1025hPa
